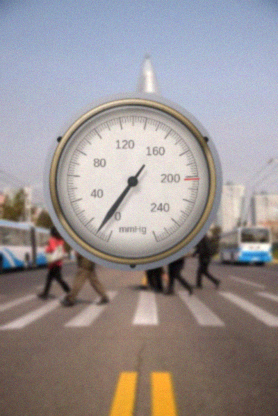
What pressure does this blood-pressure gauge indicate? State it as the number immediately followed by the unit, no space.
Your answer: 10mmHg
